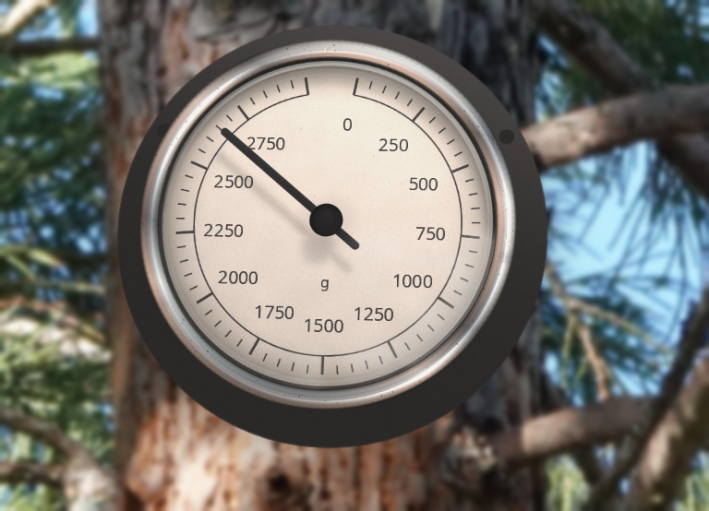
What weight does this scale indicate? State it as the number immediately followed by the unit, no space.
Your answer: 2650g
